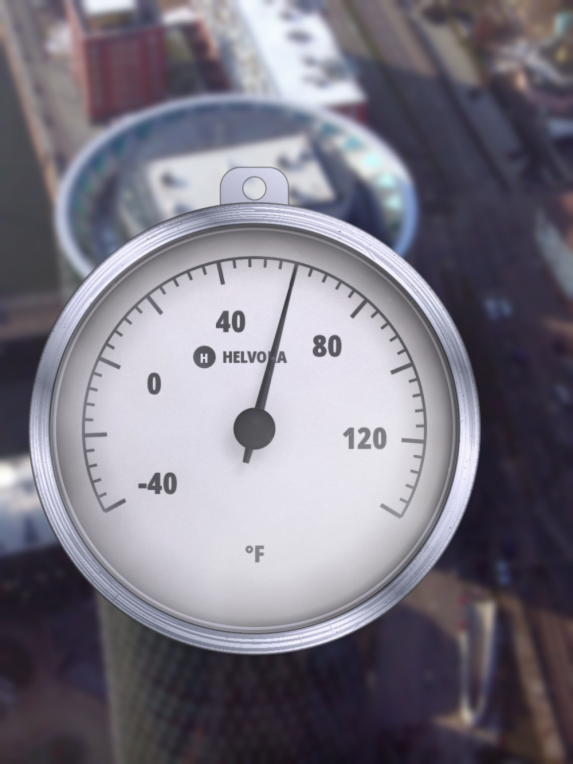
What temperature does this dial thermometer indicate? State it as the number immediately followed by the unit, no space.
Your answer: 60°F
